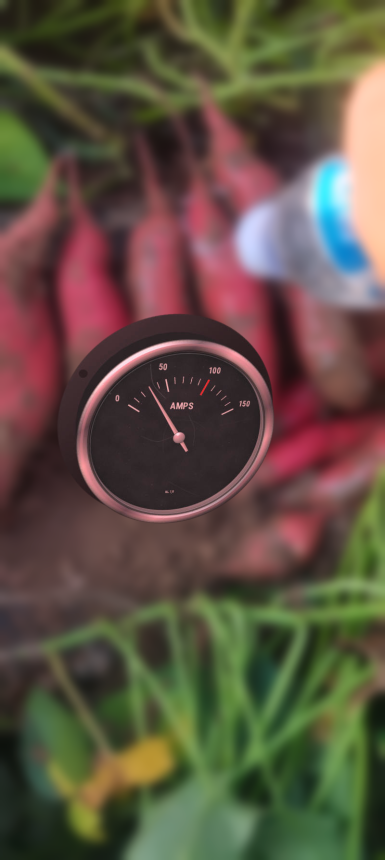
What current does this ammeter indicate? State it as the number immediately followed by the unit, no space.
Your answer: 30A
